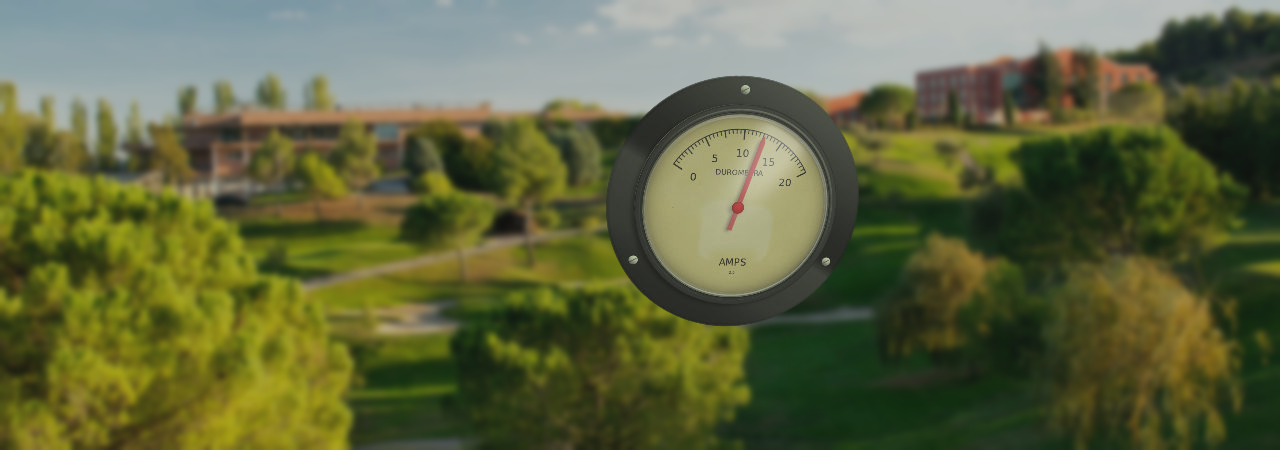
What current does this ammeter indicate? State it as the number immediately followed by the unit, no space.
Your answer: 12.5A
